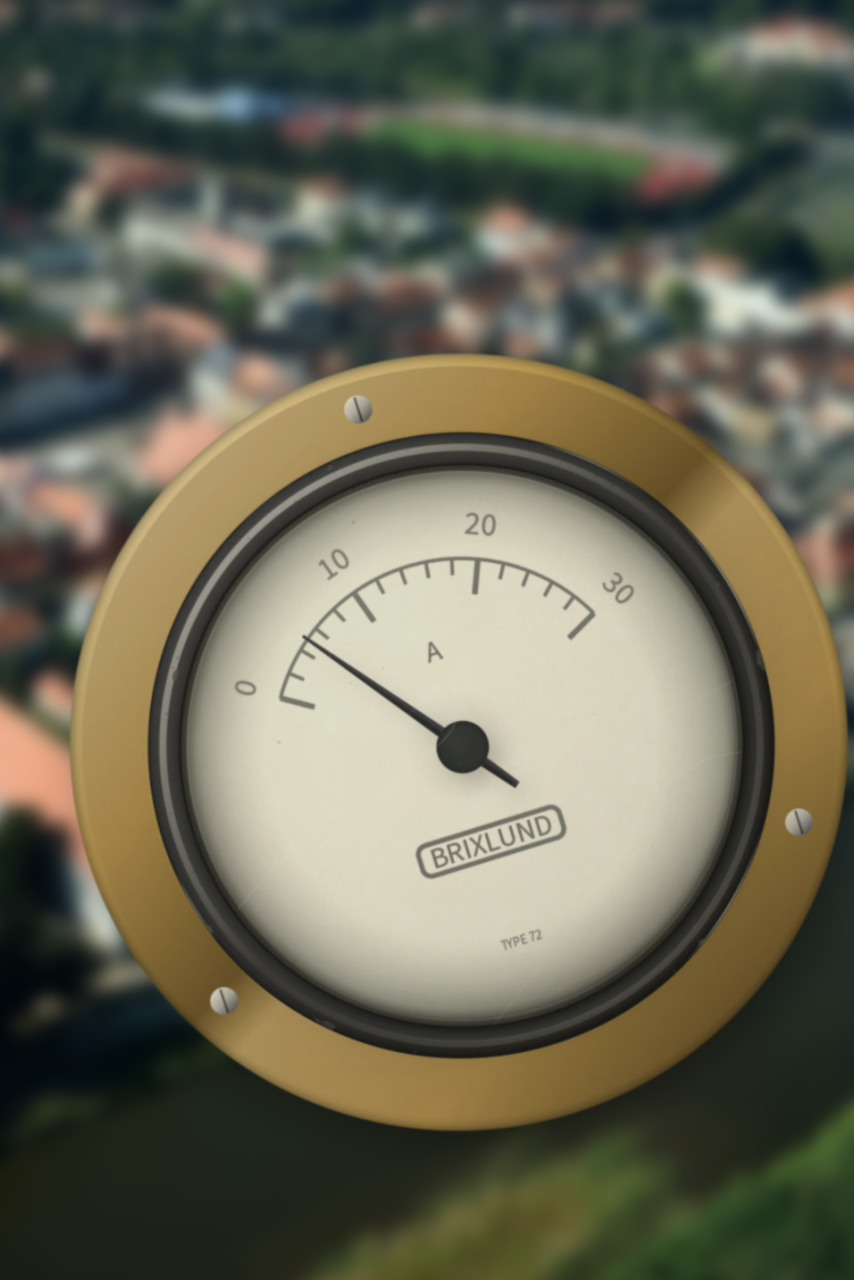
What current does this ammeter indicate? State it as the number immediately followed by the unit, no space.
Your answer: 5A
